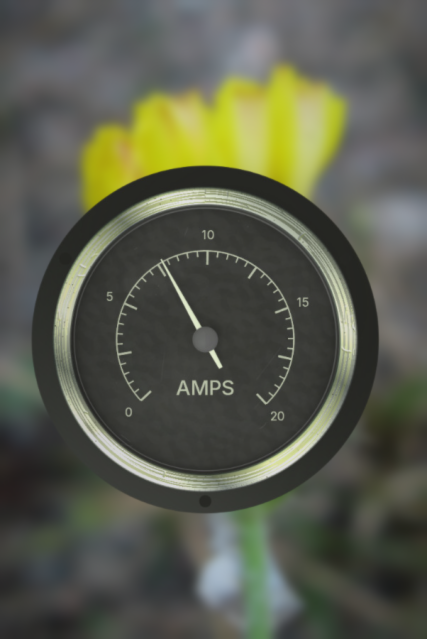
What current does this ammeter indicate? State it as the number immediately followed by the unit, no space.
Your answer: 7.75A
